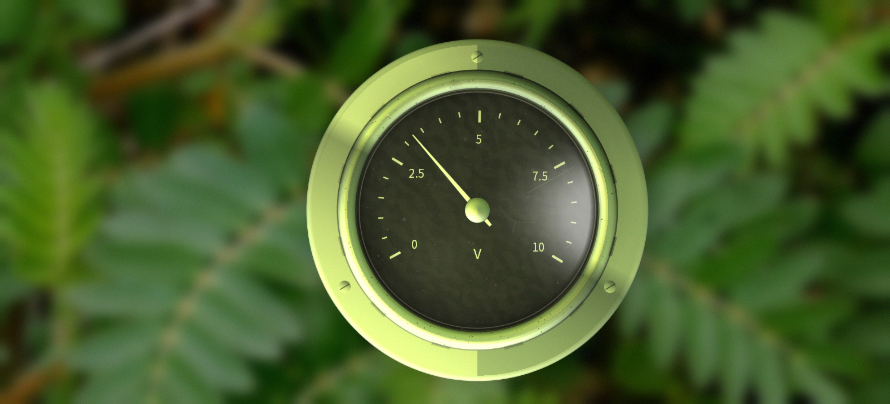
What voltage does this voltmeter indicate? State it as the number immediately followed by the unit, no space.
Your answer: 3.25V
